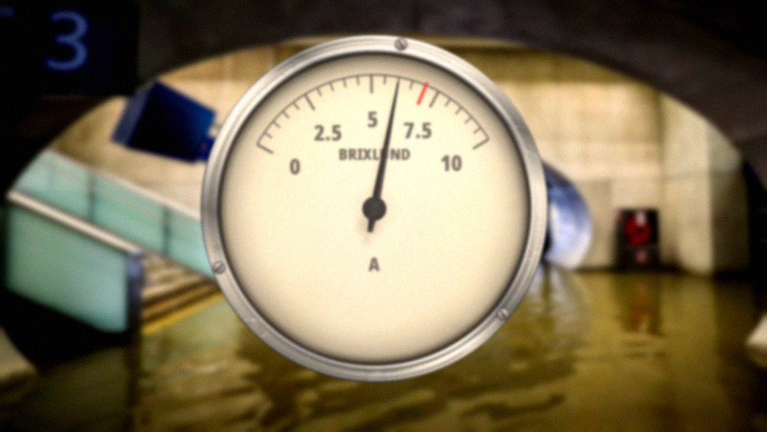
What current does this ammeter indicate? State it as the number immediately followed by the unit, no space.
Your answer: 6A
